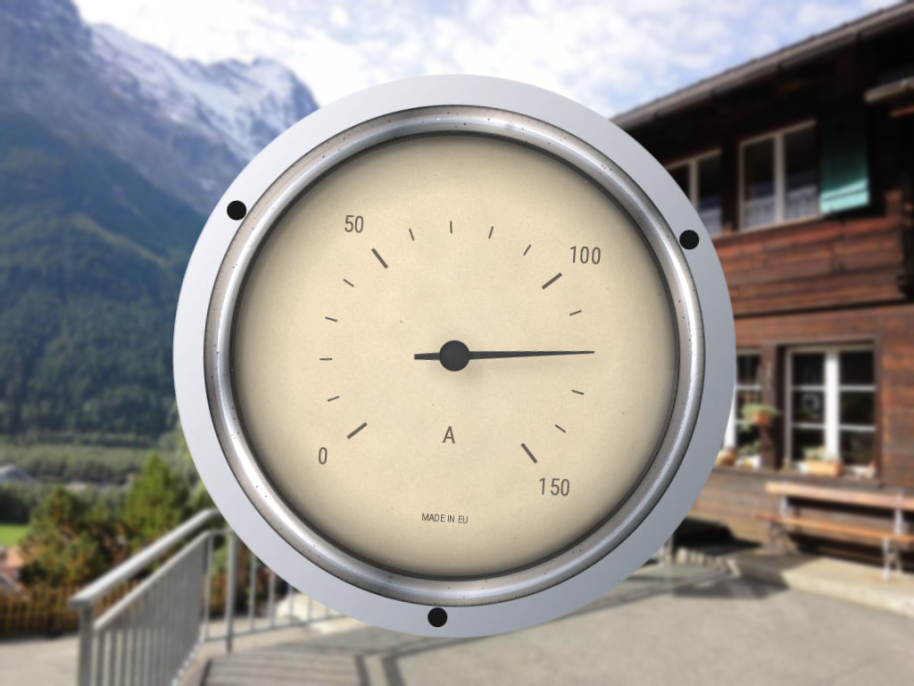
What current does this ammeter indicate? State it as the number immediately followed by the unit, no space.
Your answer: 120A
